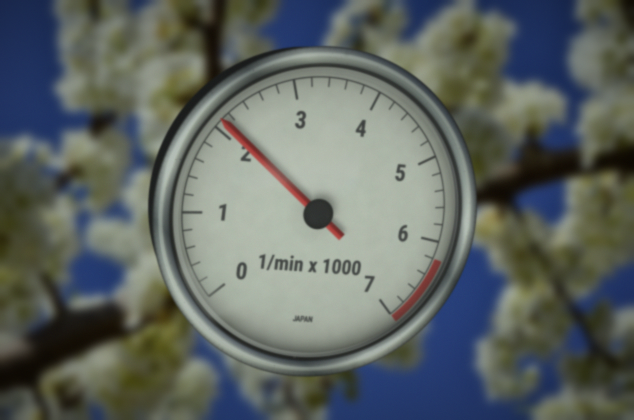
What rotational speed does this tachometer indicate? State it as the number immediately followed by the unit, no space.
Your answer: 2100rpm
